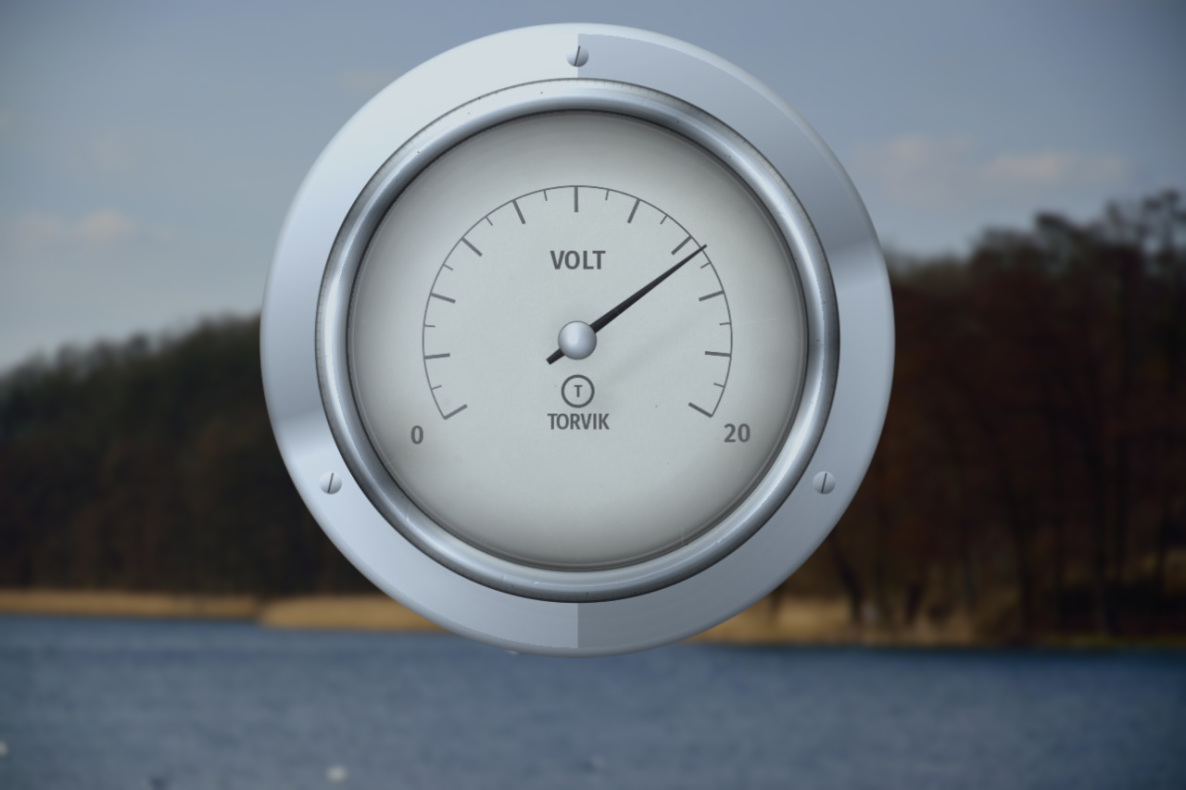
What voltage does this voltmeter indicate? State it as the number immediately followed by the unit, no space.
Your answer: 14.5V
